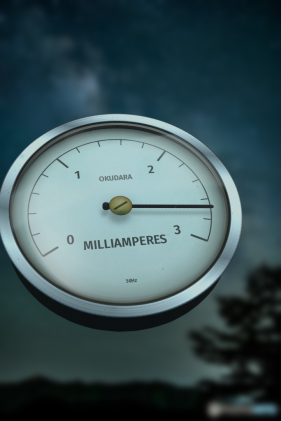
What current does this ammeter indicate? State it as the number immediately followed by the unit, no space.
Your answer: 2.7mA
